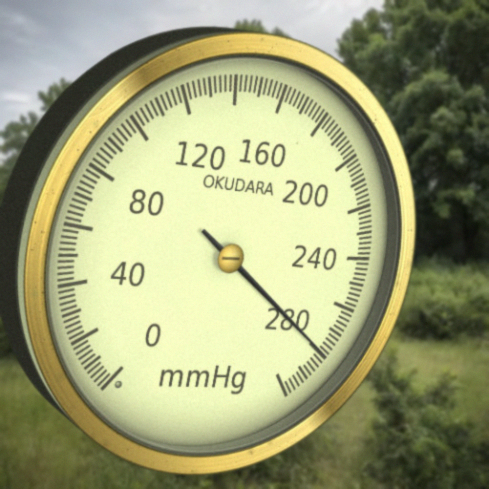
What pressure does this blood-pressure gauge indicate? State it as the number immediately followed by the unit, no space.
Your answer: 280mmHg
